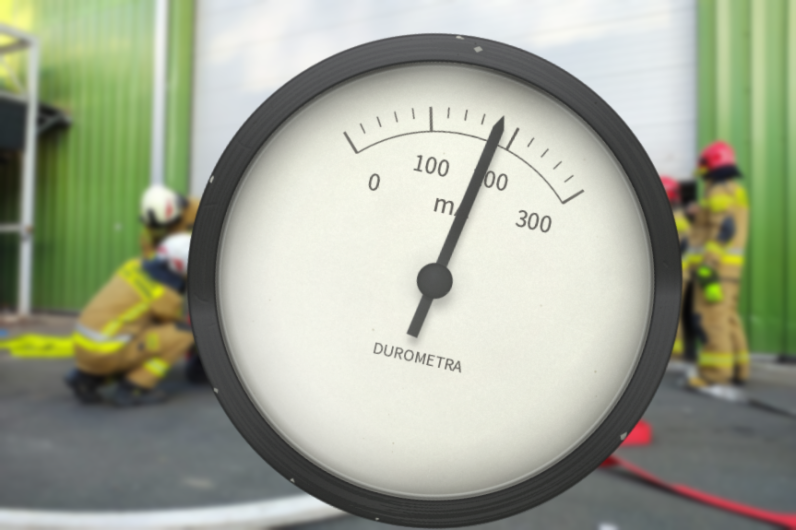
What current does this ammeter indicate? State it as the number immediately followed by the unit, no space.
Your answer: 180mA
